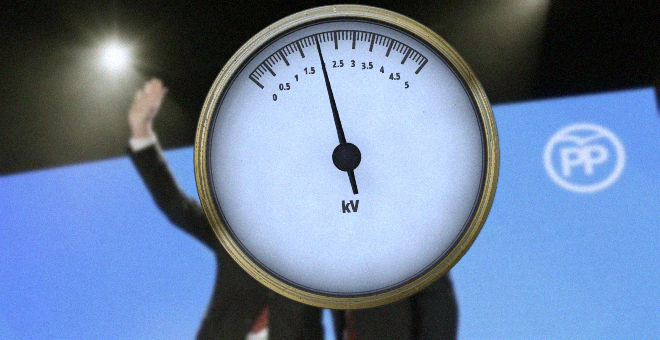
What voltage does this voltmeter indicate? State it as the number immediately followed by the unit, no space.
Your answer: 2kV
